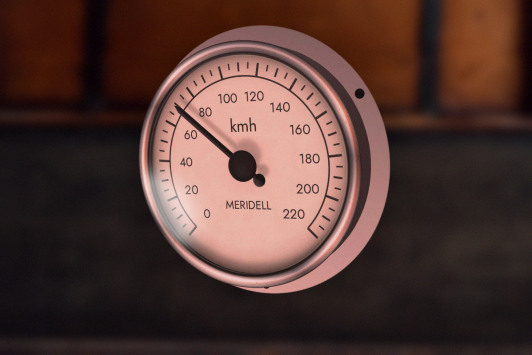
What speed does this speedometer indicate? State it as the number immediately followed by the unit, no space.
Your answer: 70km/h
